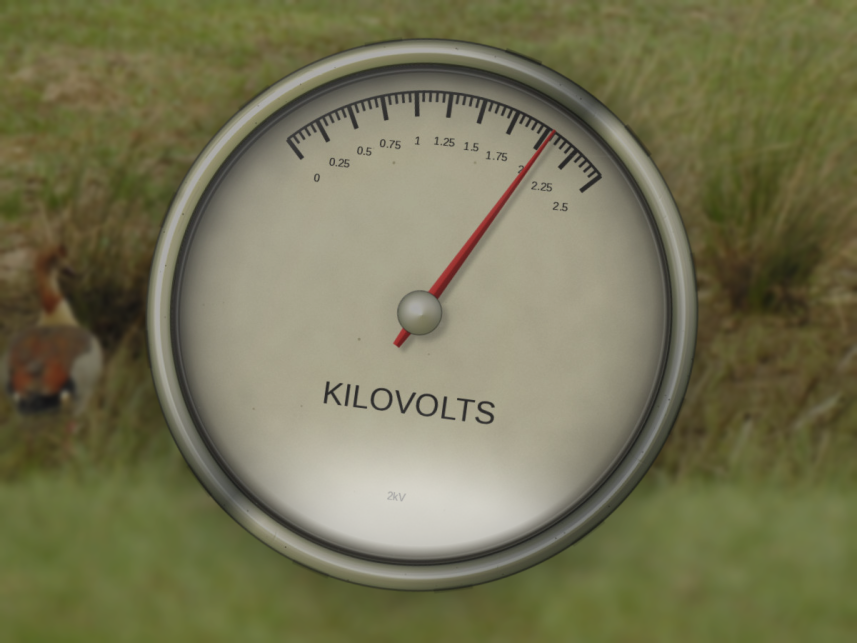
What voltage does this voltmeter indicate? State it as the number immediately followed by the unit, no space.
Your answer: 2.05kV
